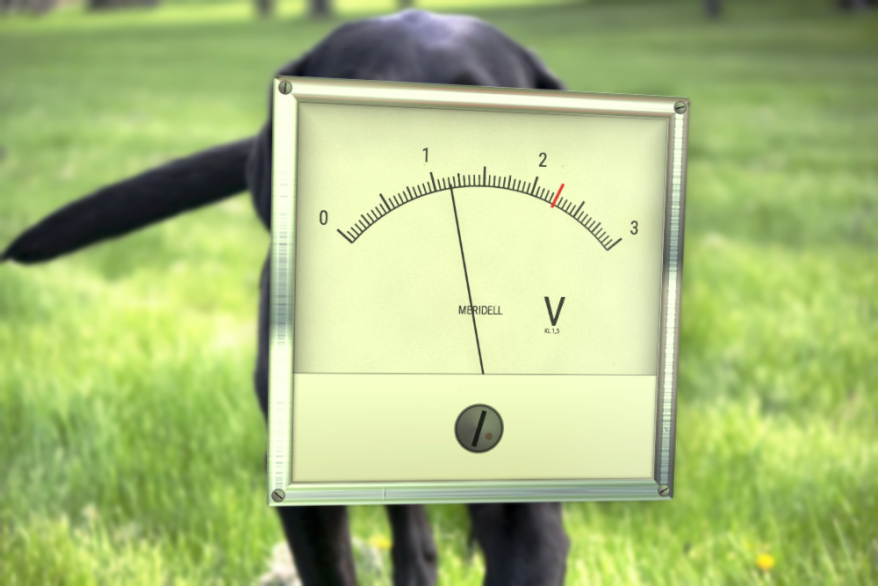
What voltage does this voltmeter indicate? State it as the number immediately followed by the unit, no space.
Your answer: 1.15V
